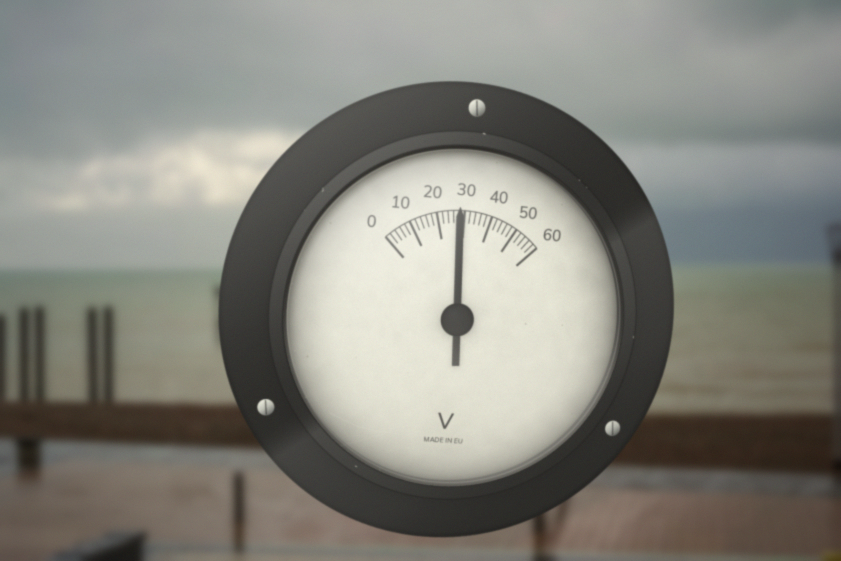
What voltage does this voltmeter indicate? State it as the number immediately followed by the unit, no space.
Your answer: 28V
